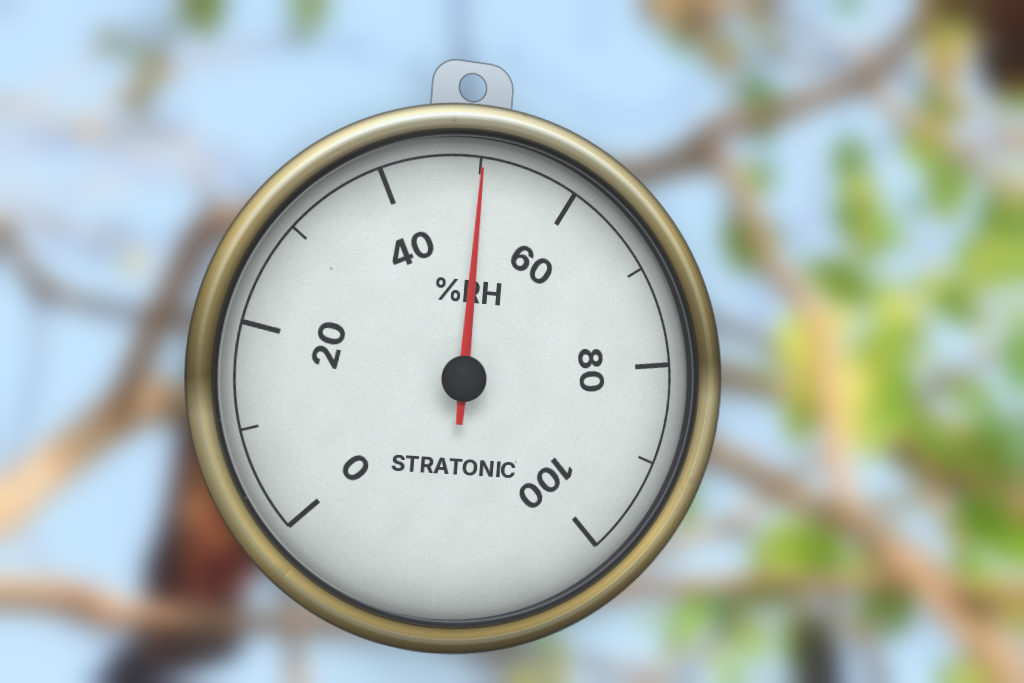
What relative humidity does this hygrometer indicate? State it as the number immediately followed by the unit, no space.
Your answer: 50%
